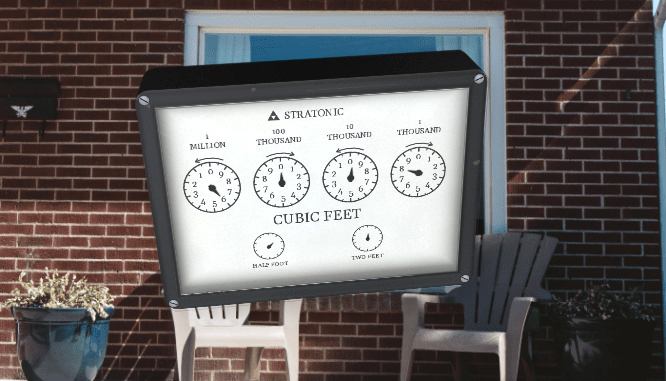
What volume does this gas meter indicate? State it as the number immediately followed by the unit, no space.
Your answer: 599800ft³
